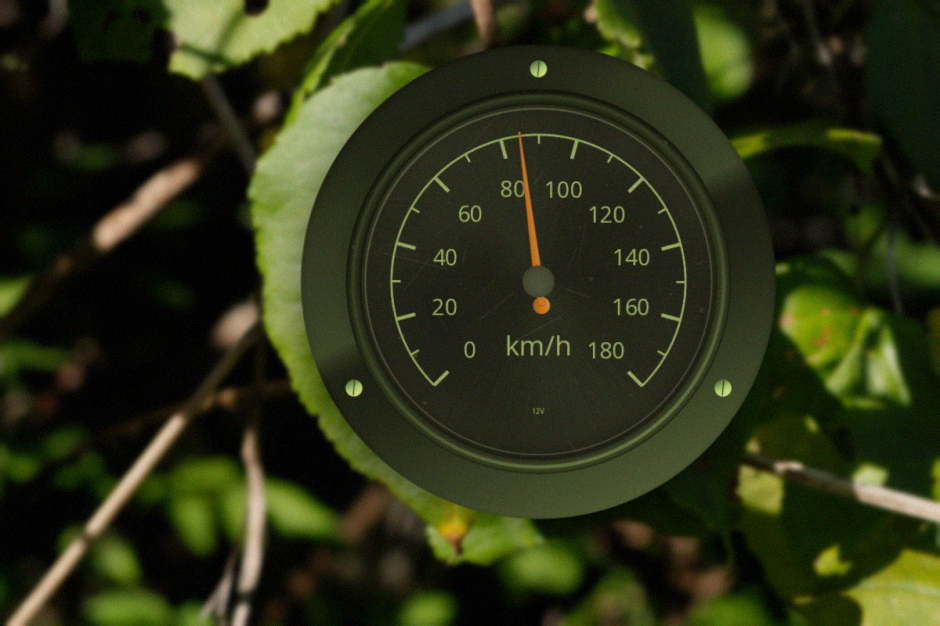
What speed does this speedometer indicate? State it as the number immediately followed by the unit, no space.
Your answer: 85km/h
